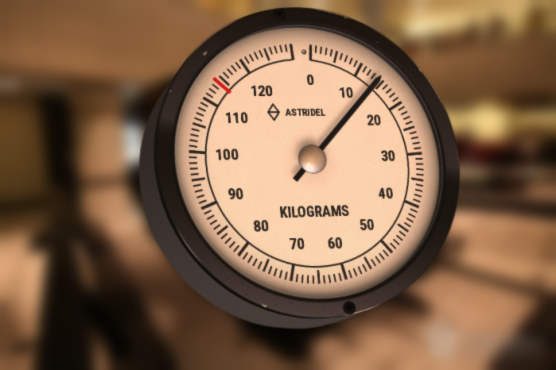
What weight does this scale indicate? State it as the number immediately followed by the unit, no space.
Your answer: 14kg
